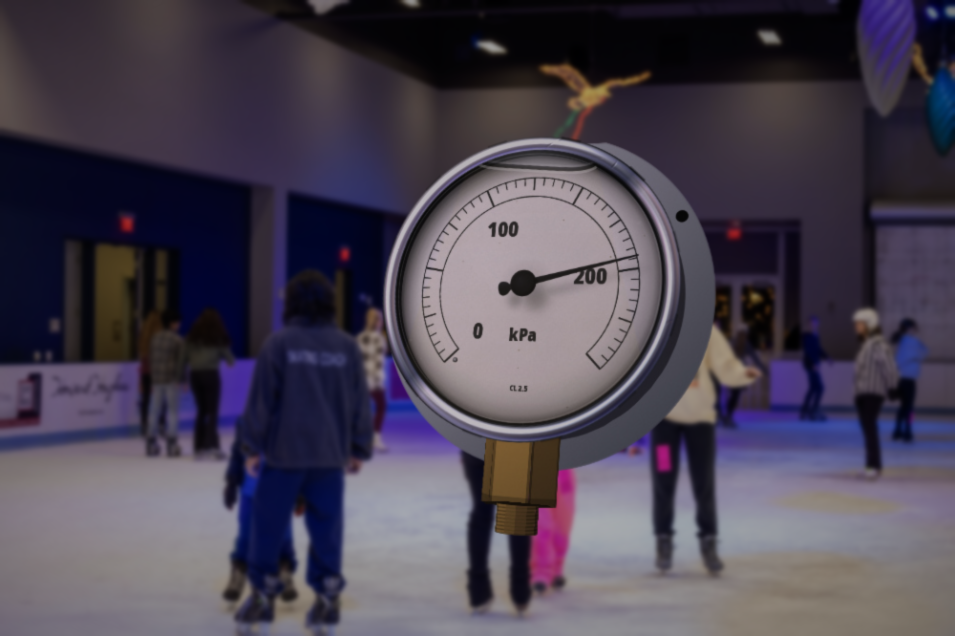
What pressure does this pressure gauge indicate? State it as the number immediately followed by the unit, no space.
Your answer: 195kPa
